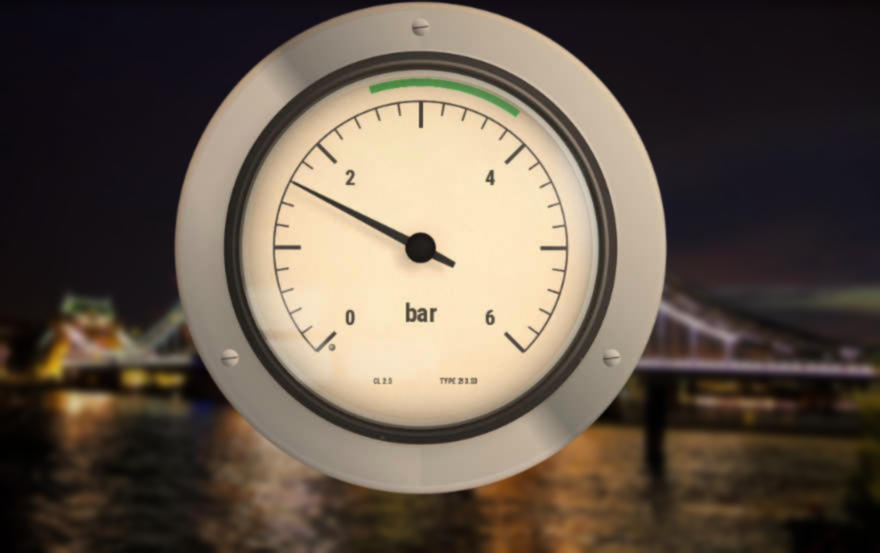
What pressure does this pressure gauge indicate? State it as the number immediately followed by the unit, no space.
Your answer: 1.6bar
